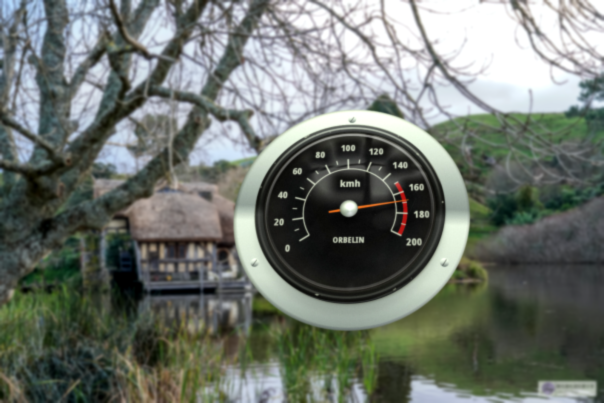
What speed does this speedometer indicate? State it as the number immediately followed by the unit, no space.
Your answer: 170km/h
